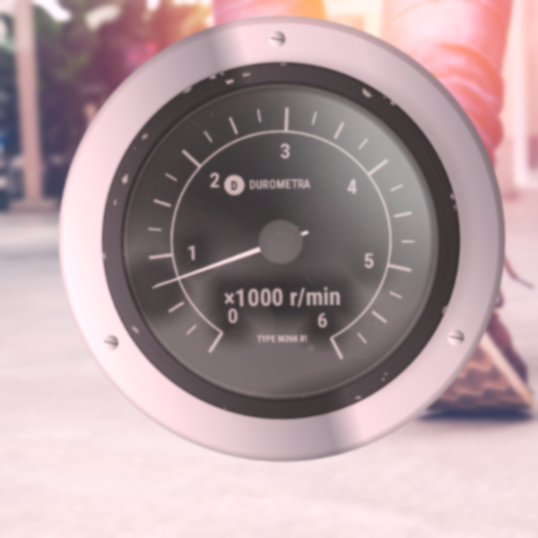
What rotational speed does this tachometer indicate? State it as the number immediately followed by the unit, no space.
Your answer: 750rpm
